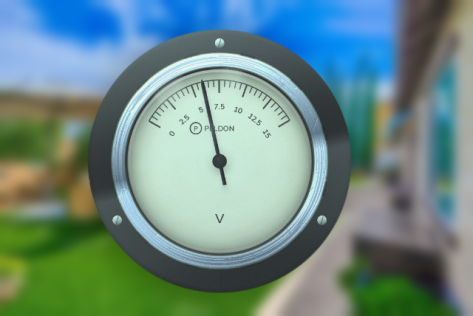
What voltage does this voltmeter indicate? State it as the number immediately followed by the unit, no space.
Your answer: 6V
